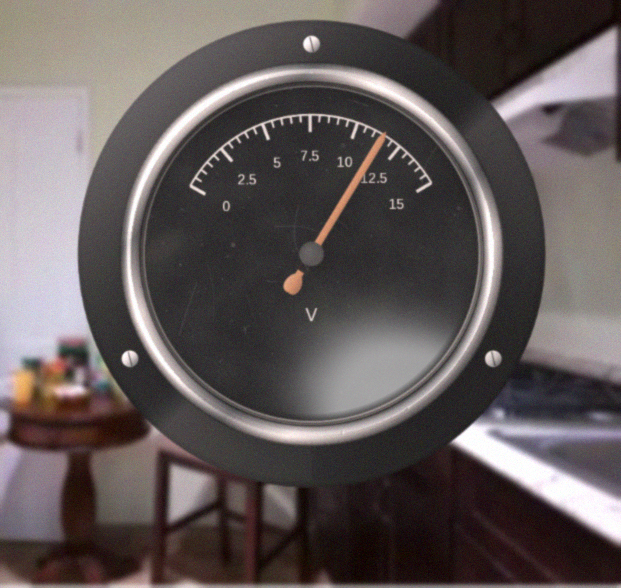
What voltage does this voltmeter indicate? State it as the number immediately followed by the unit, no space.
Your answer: 11.5V
